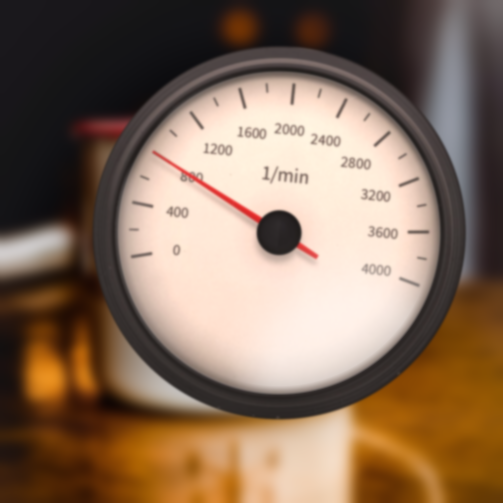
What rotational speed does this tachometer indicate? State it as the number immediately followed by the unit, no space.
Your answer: 800rpm
